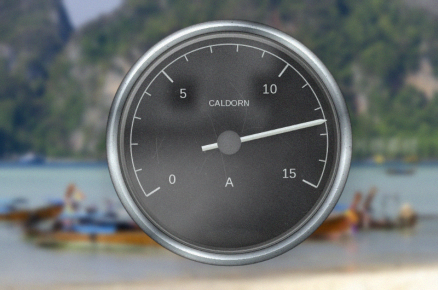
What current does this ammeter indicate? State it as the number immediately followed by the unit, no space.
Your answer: 12.5A
